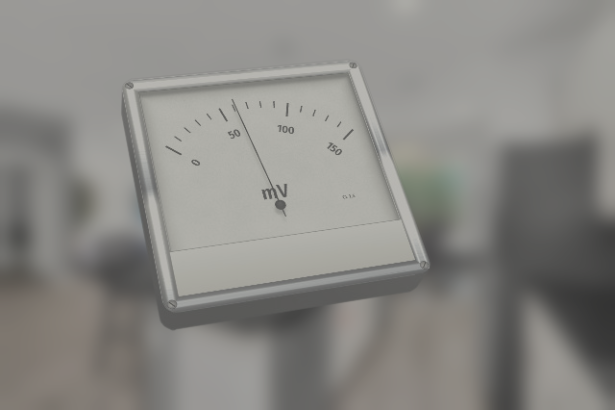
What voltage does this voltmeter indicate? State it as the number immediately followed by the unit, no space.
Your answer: 60mV
